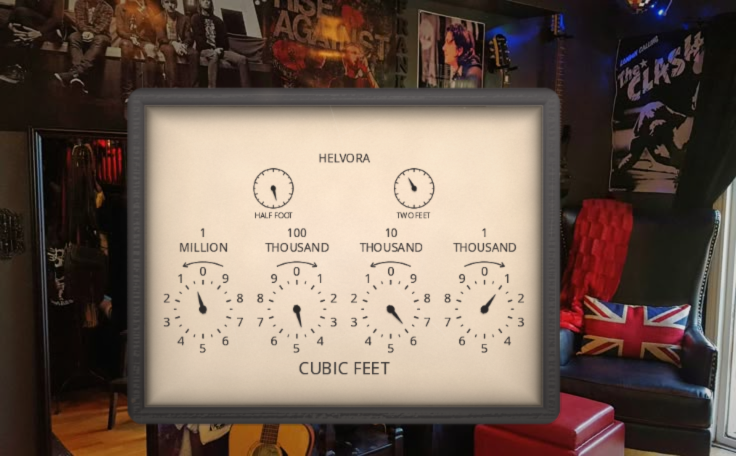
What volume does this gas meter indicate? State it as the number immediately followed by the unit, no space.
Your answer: 46100ft³
